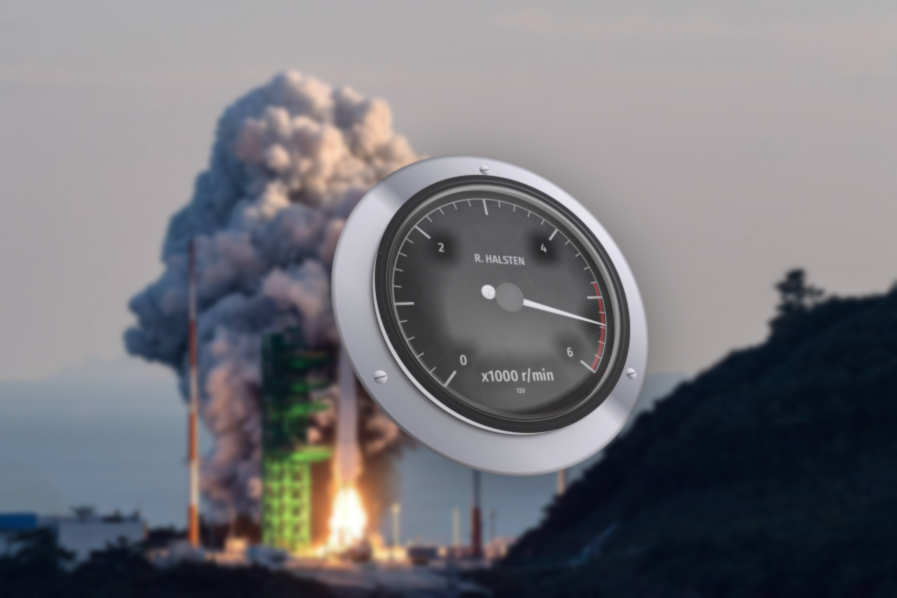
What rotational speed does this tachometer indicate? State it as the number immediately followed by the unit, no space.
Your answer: 5400rpm
